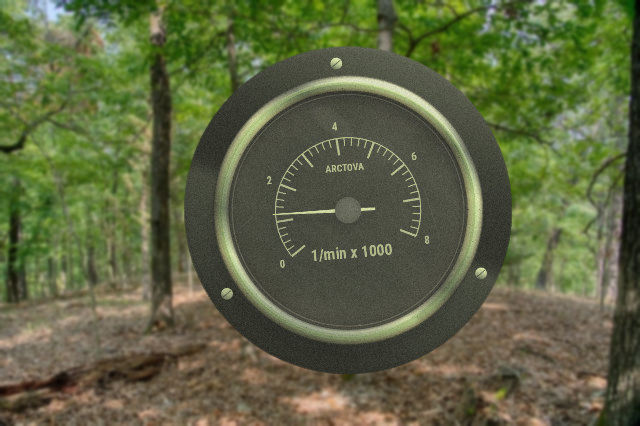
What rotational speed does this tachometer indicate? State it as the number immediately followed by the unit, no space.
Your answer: 1200rpm
